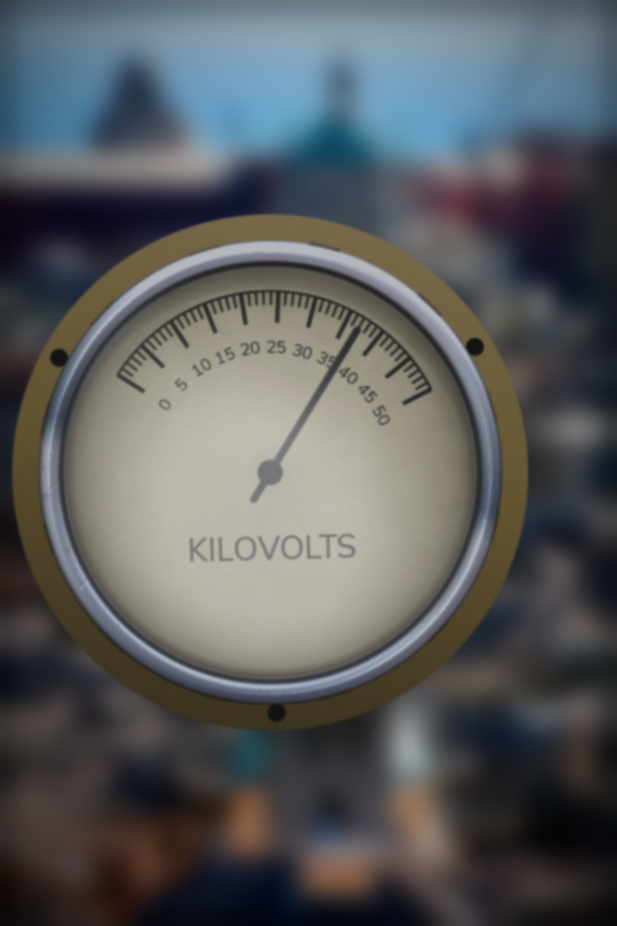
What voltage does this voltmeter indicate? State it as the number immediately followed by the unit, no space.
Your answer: 37kV
